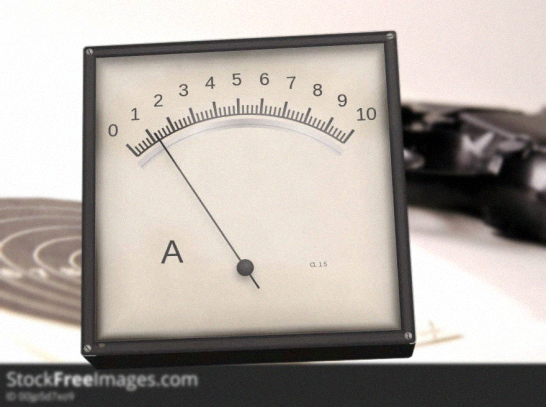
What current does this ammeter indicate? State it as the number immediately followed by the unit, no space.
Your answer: 1.2A
